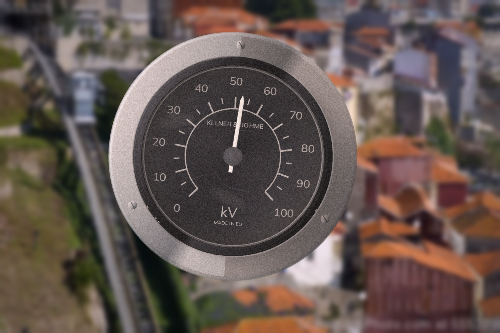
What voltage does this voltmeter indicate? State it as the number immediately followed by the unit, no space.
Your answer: 52.5kV
